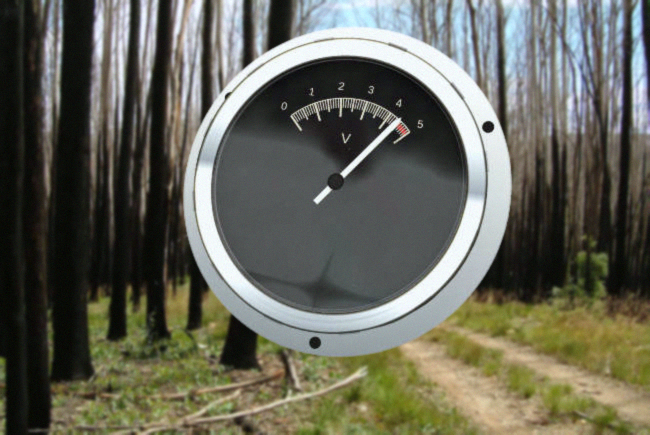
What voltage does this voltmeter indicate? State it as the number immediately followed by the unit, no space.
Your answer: 4.5V
